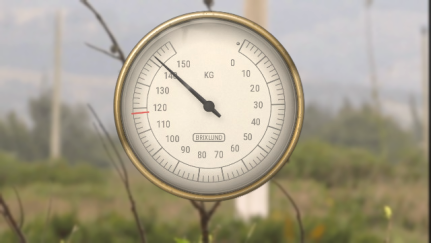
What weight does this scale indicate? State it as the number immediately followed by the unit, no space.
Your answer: 142kg
